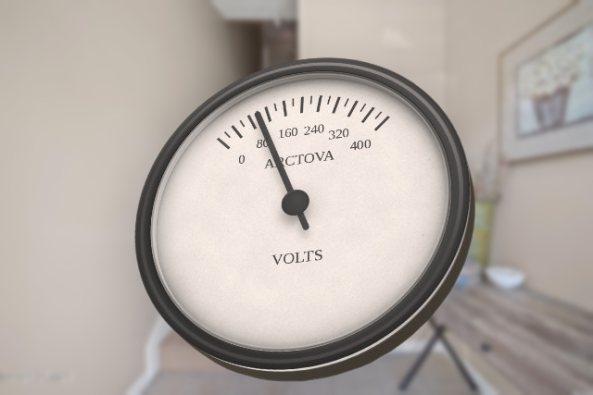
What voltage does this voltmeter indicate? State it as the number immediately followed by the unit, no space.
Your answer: 100V
